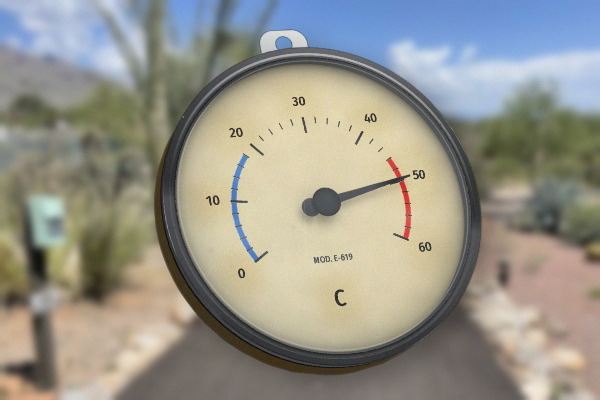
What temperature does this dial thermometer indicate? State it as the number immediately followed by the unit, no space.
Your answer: 50°C
